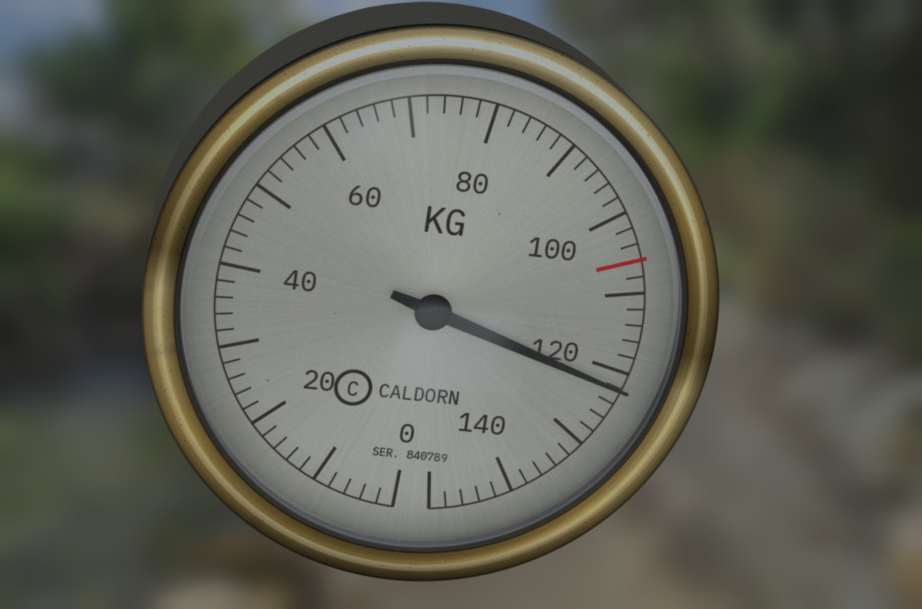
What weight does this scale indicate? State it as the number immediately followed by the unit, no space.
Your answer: 122kg
